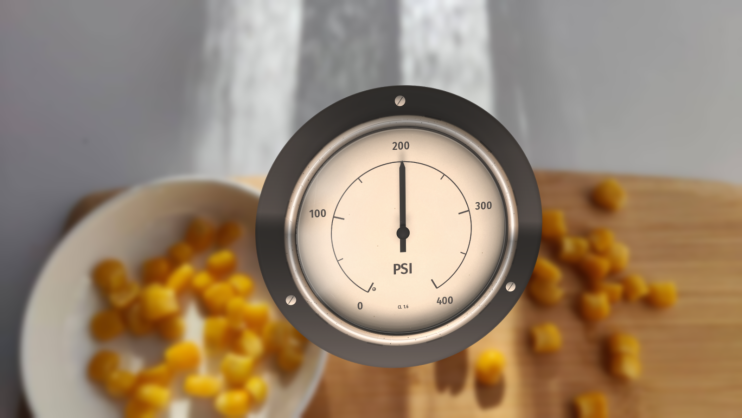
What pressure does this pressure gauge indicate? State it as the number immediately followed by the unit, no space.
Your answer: 200psi
